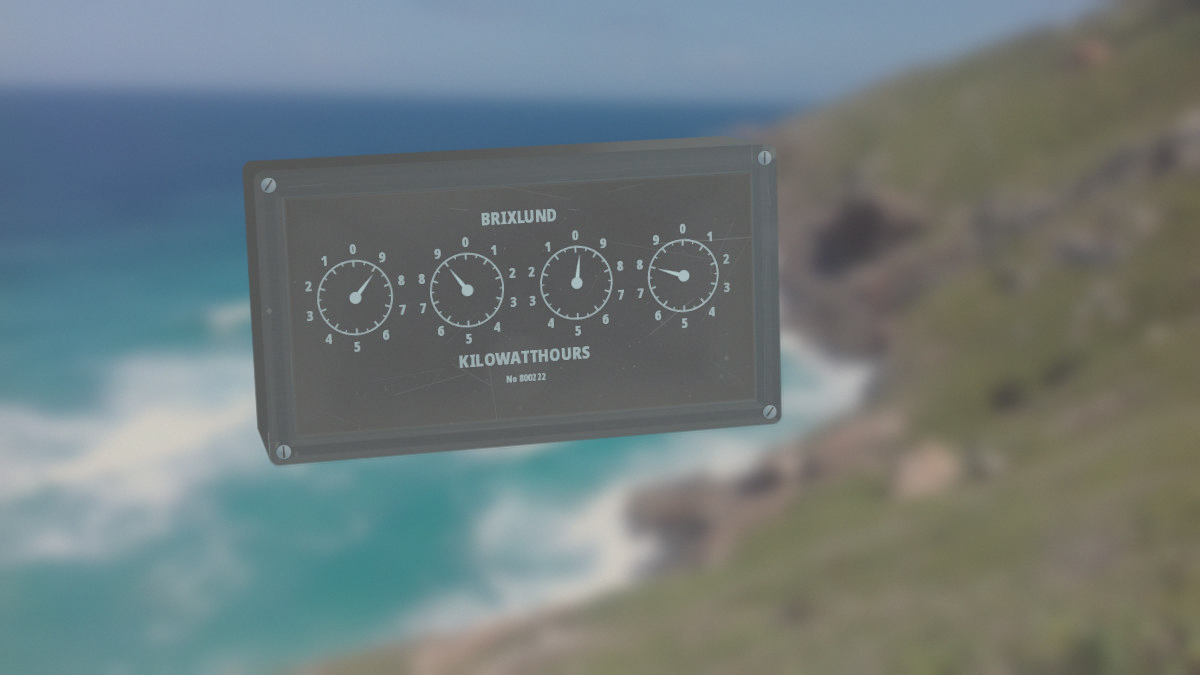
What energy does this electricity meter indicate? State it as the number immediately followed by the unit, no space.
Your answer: 8898kWh
